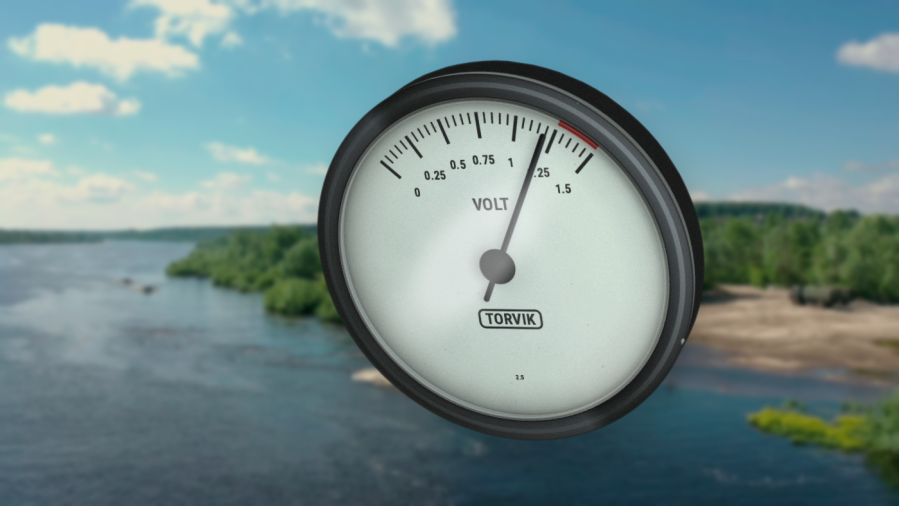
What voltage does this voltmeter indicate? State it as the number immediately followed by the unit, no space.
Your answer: 1.2V
